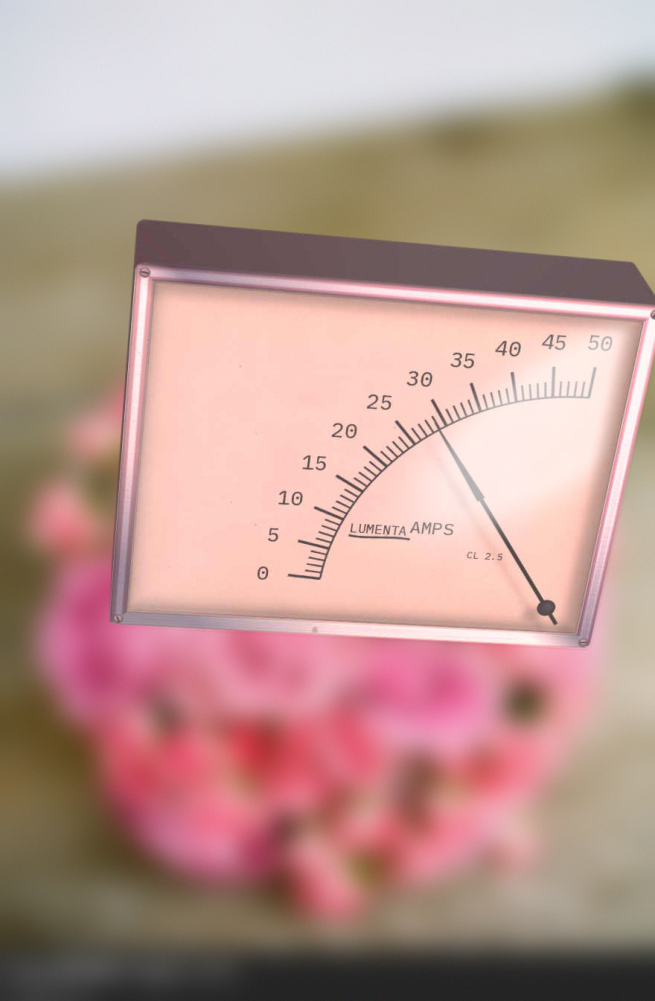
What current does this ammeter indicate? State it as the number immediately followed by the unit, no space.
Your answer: 29A
